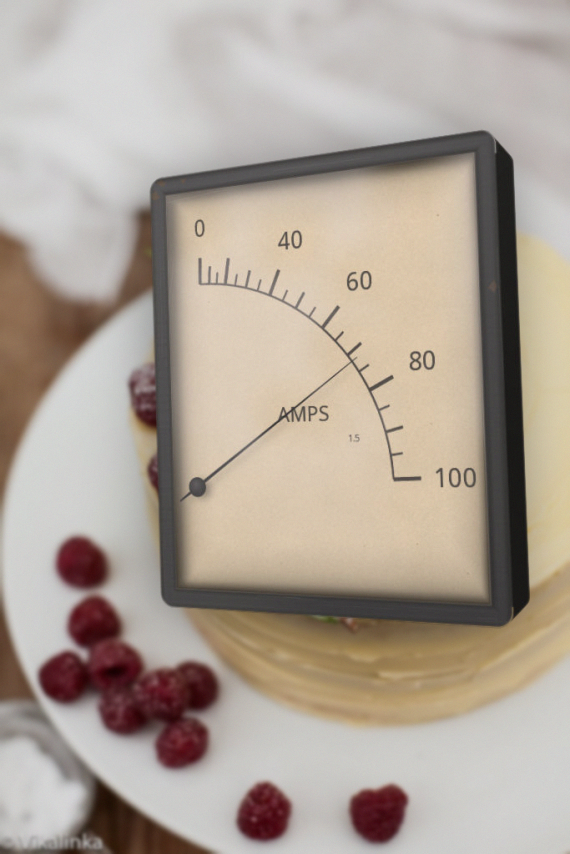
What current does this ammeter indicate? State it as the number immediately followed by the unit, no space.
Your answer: 72.5A
